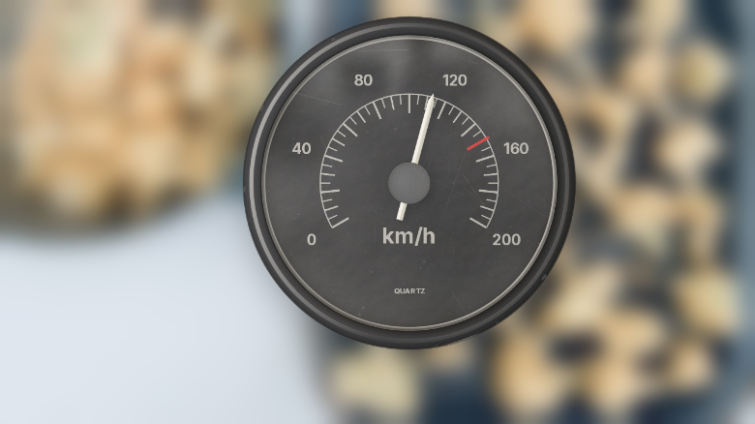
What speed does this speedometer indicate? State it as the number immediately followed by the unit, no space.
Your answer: 112.5km/h
